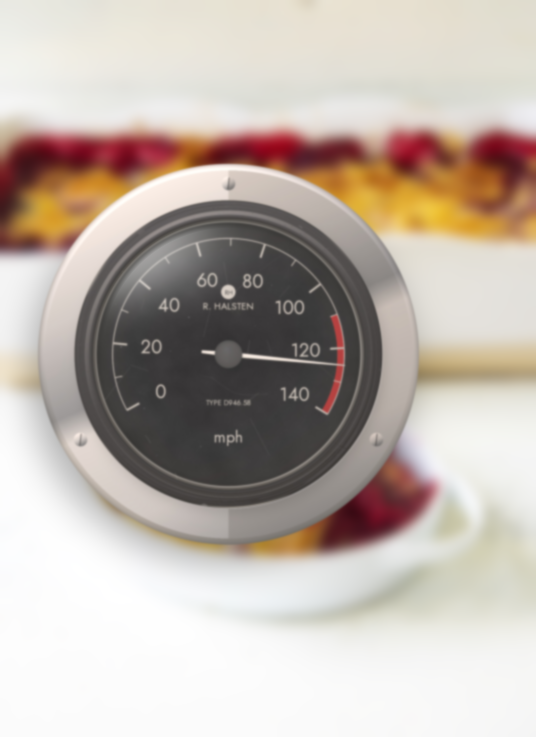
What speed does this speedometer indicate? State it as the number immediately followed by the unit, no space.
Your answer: 125mph
